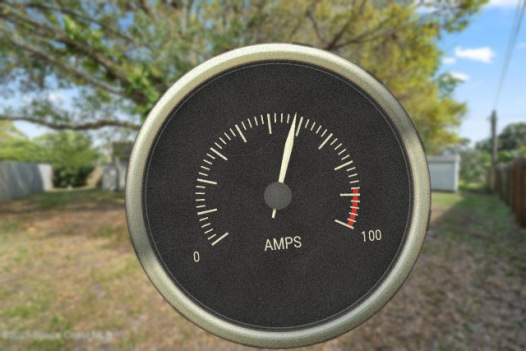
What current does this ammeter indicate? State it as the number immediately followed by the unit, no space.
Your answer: 58A
